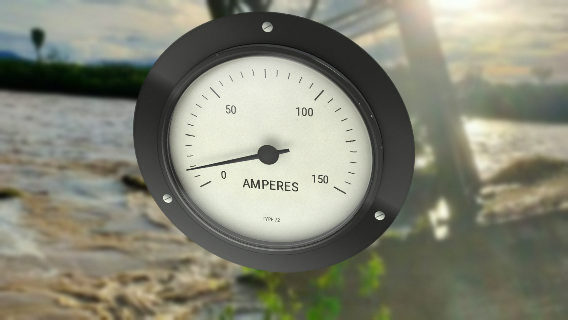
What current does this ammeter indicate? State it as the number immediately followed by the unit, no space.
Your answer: 10A
